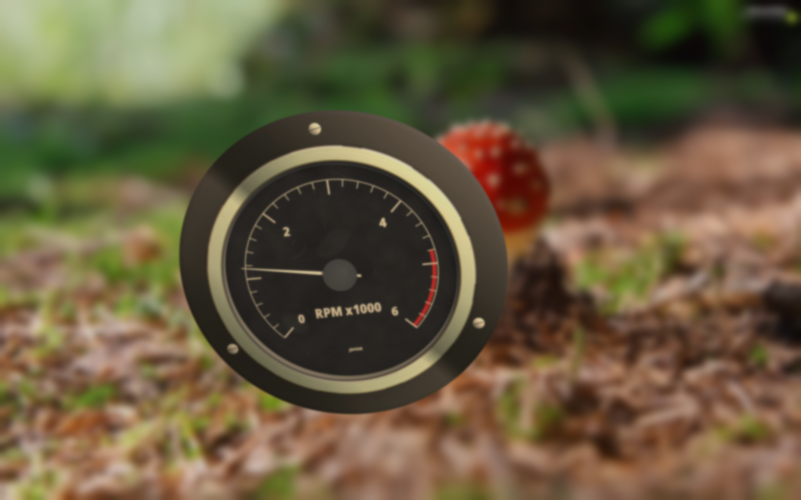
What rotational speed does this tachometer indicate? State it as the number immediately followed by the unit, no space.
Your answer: 1200rpm
